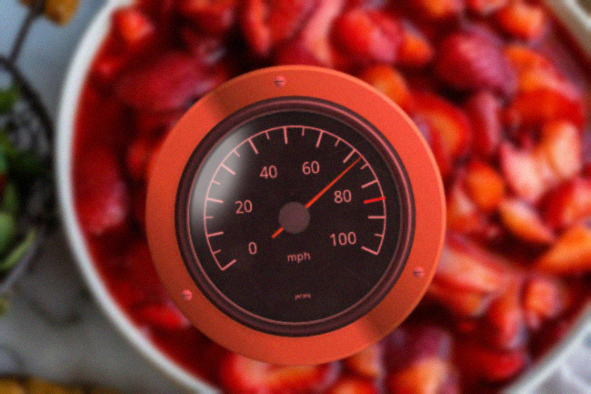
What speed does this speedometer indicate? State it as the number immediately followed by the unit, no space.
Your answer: 72.5mph
